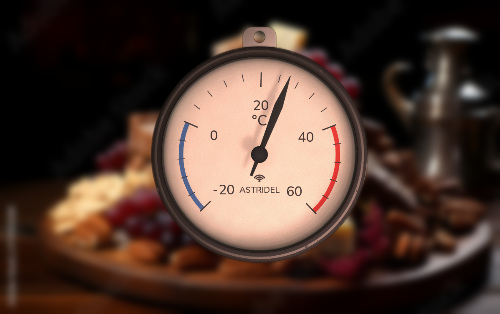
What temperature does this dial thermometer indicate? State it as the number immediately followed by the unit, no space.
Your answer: 26°C
